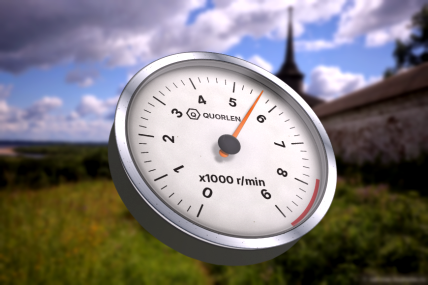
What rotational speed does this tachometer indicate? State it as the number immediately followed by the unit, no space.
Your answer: 5600rpm
